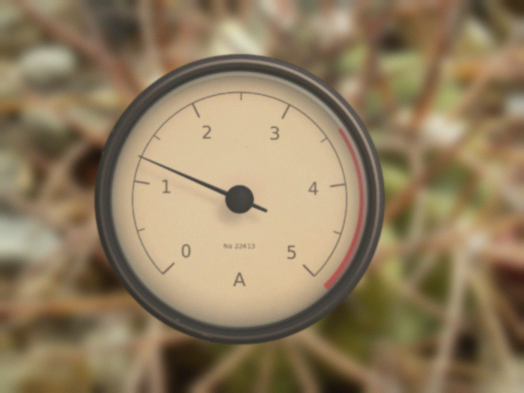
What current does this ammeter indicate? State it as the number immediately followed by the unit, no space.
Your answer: 1.25A
